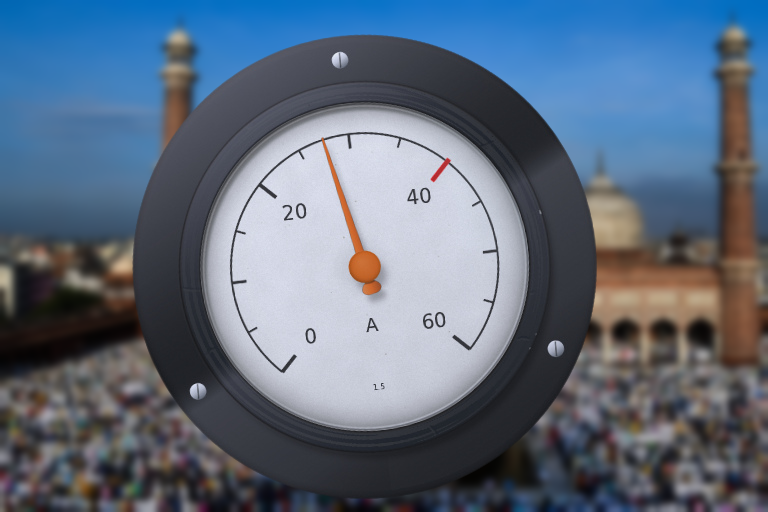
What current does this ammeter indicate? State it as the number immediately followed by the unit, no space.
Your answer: 27.5A
